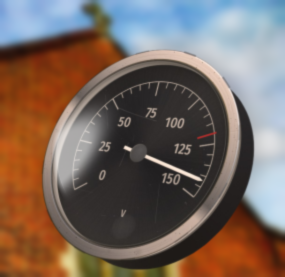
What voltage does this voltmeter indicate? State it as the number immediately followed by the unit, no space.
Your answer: 142.5V
